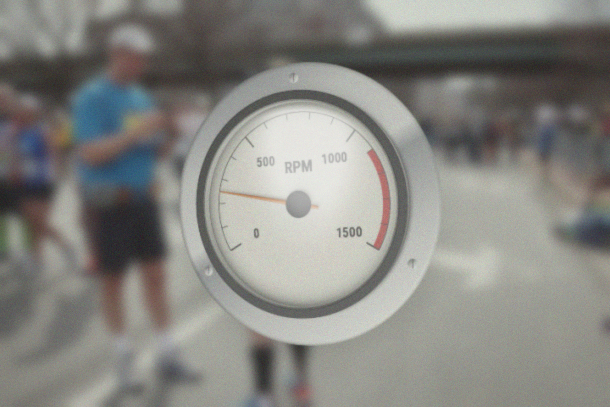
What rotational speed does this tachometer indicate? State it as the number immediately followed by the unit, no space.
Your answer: 250rpm
